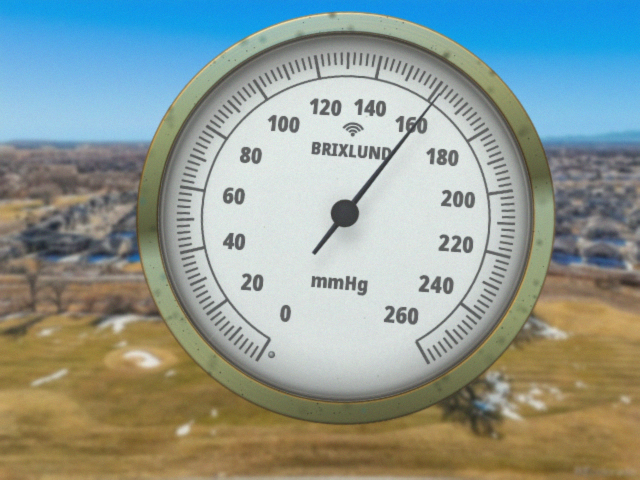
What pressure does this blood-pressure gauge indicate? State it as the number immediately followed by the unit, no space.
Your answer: 162mmHg
